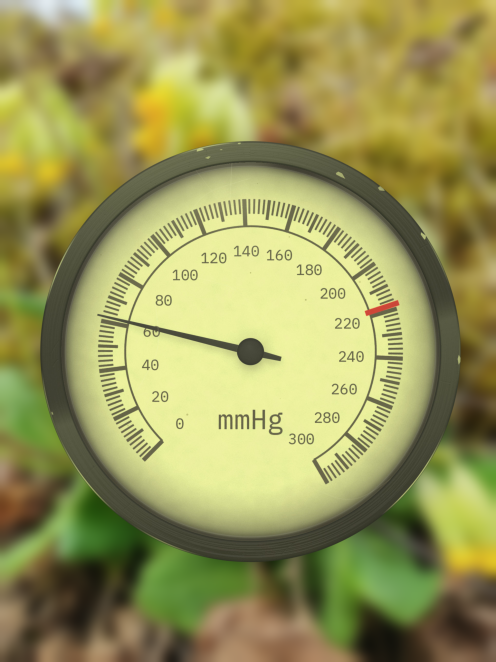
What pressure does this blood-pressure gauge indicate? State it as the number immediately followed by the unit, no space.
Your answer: 62mmHg
